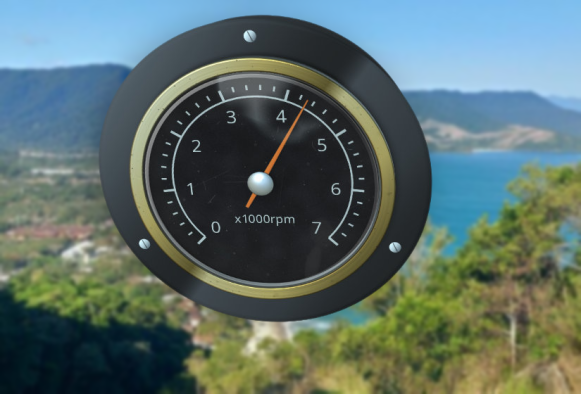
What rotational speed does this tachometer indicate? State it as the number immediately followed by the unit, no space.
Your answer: 4300rpm
